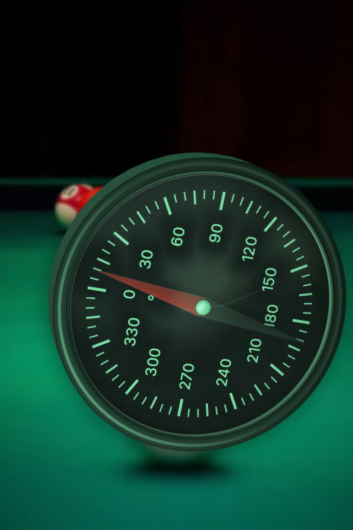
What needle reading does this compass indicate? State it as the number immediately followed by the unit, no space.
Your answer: 10°
